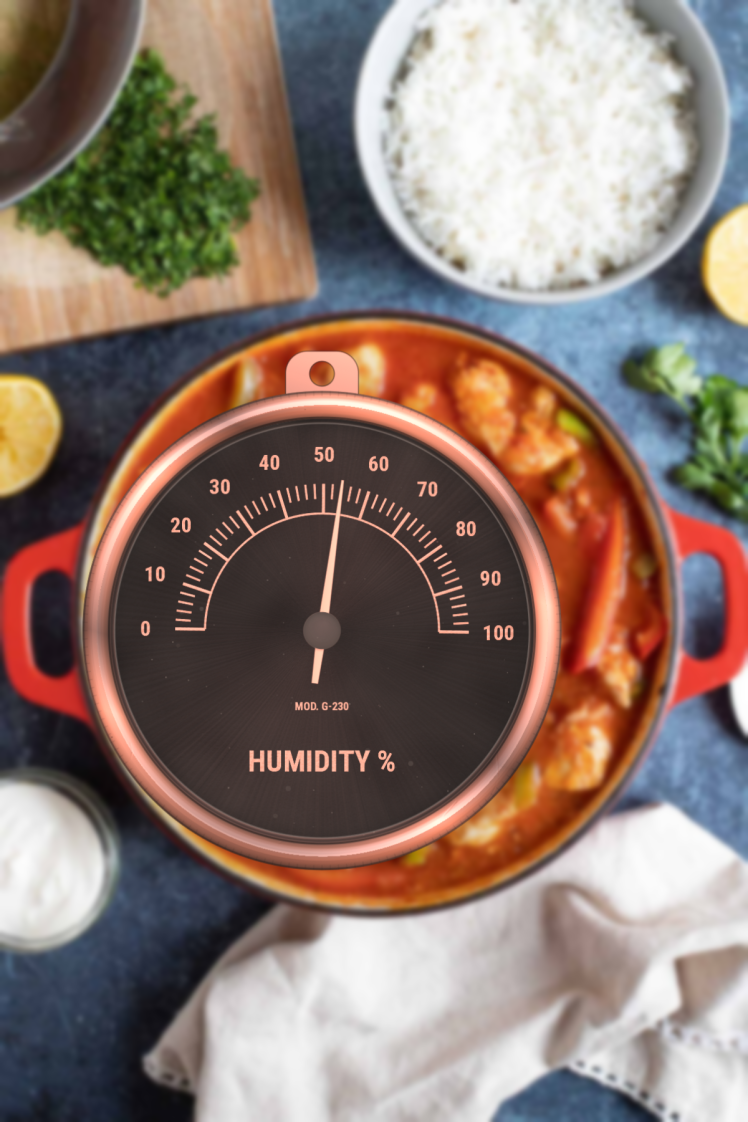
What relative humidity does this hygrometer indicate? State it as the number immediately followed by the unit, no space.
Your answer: 54%
